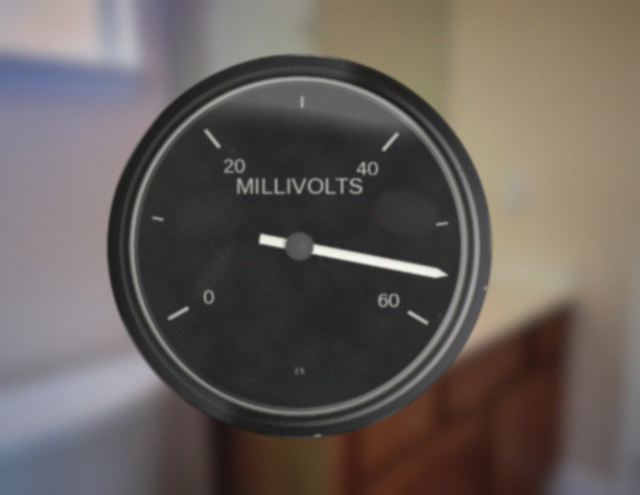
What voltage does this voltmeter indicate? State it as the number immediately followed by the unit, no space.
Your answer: 55mV
